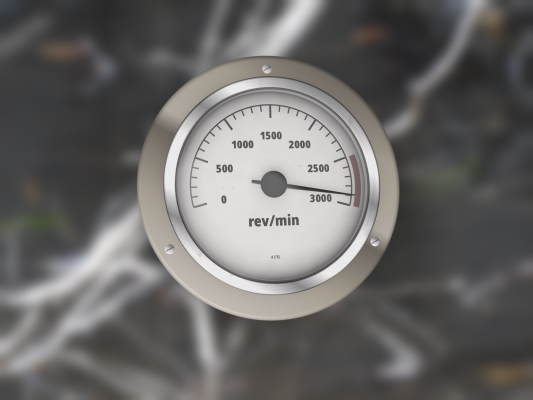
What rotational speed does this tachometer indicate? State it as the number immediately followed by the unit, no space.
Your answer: 2900rpm
